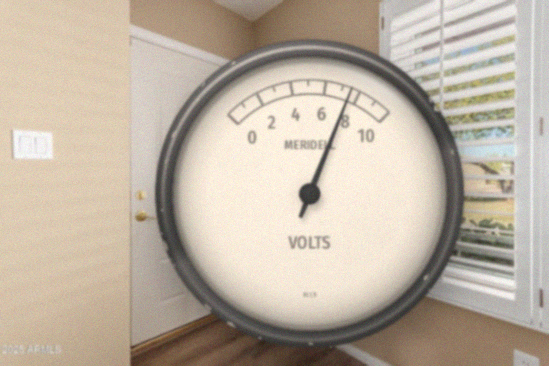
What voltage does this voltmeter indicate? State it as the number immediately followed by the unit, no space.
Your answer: 7.5V
